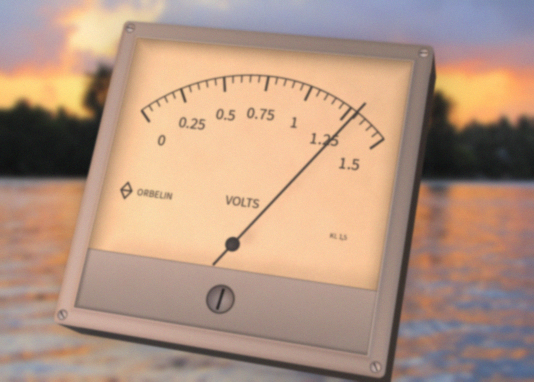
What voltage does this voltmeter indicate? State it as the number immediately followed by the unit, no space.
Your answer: 1.3V
